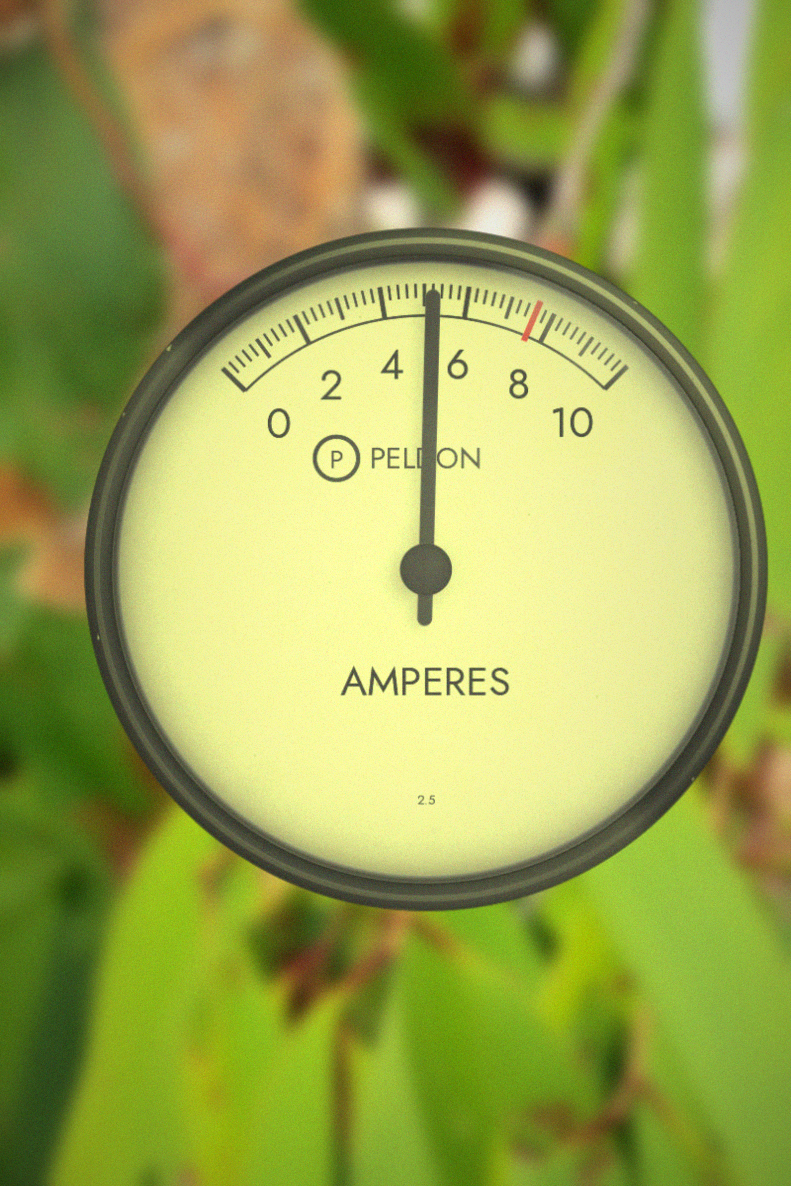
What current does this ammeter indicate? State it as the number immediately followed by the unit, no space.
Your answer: 5.2A
